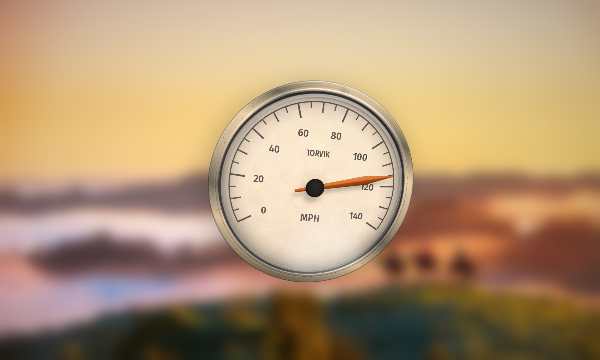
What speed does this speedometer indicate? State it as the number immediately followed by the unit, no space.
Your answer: 115mph
